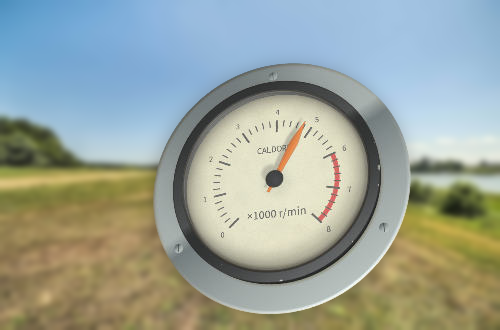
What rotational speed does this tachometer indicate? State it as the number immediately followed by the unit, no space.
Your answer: 4800rpm
